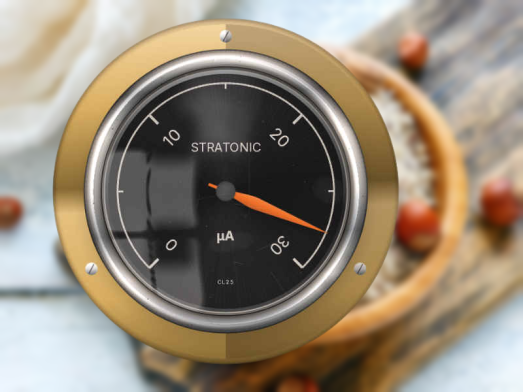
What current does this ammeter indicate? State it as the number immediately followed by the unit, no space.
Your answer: 27.5µA
